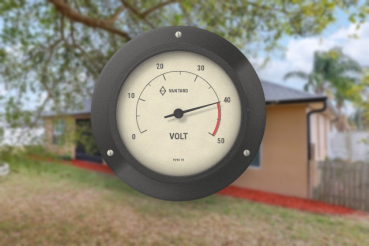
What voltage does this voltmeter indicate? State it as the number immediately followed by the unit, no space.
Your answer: 40V
